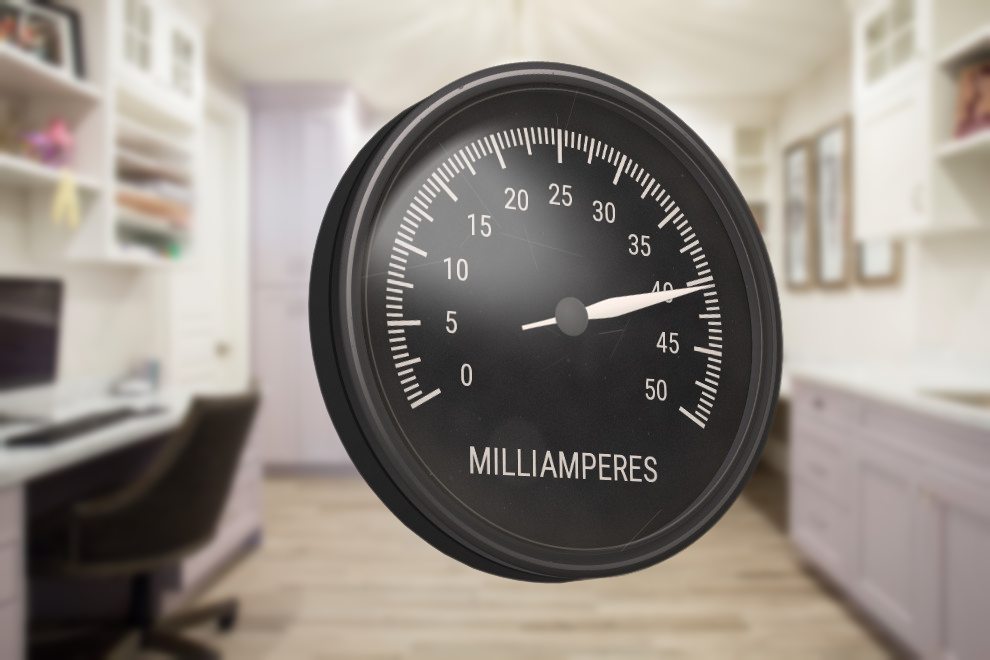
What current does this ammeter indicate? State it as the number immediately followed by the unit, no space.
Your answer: 40.5mA
